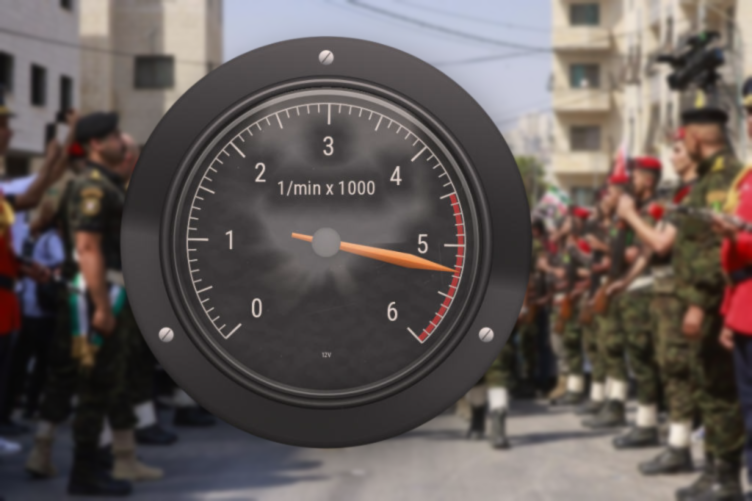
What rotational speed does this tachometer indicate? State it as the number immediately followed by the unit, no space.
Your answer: 5250rpm
